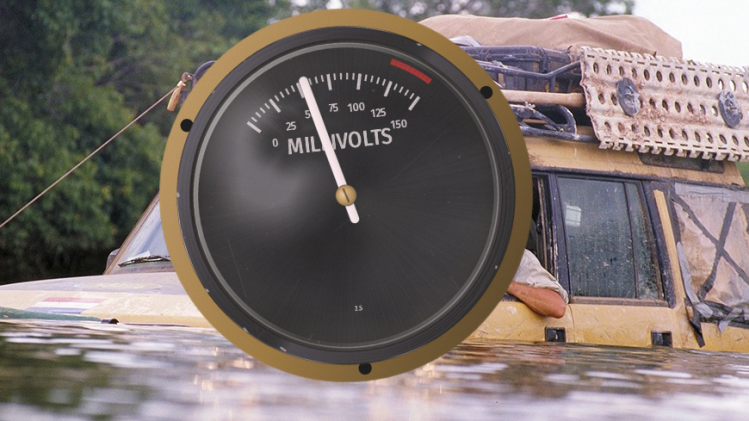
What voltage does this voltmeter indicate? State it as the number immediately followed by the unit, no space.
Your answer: 55mV
